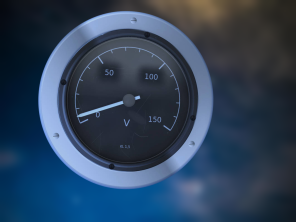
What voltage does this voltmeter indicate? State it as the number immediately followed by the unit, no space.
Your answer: 5V
